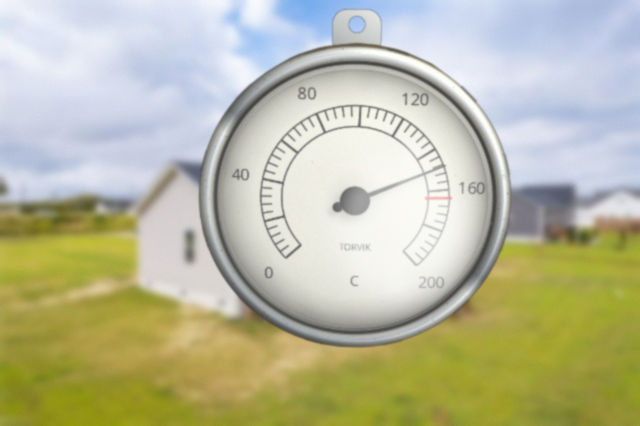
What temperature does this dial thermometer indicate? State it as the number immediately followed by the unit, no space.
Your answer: 148°C
